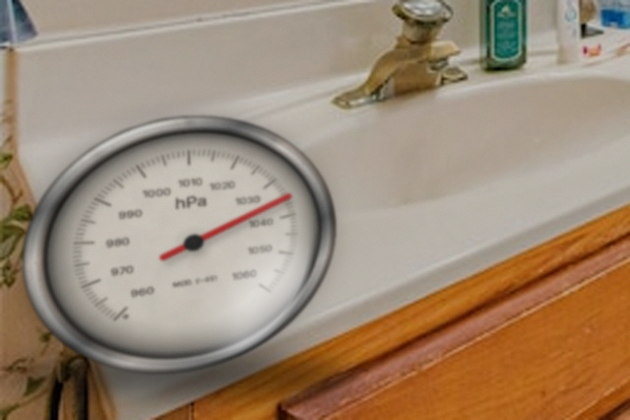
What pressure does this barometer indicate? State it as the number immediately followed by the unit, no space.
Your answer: 1035hPa
